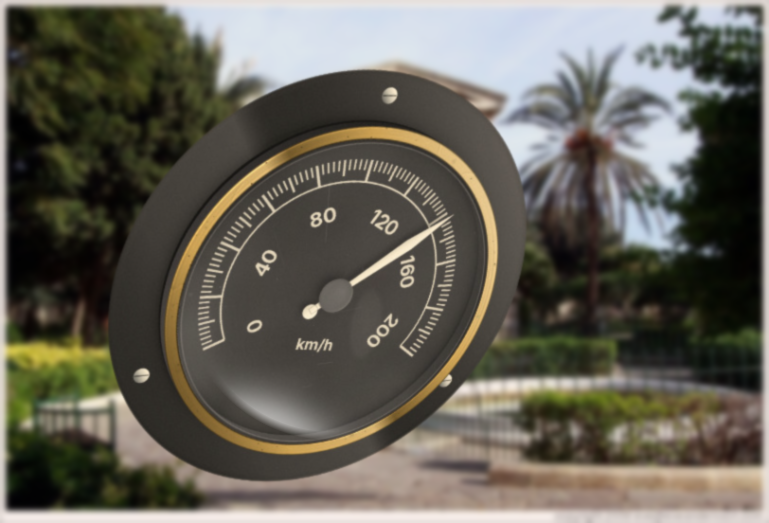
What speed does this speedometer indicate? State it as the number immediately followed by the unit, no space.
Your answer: 140km/h
